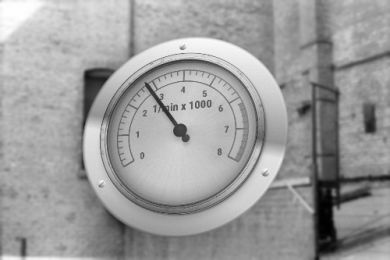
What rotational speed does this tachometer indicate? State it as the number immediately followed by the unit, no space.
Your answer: 2800rpm
